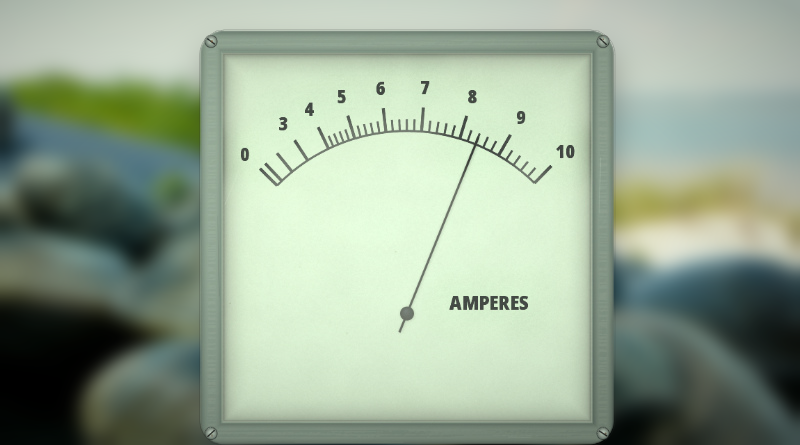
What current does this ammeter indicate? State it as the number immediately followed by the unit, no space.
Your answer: 8.4A
